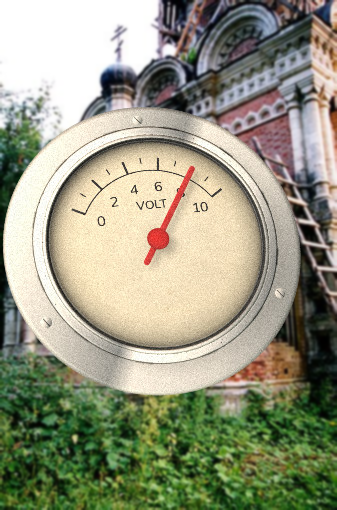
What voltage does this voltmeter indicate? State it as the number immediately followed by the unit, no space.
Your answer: 8V
